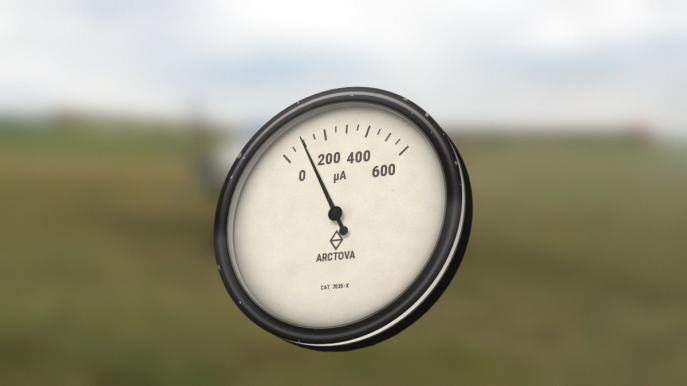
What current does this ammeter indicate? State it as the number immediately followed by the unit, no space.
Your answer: 100µA
